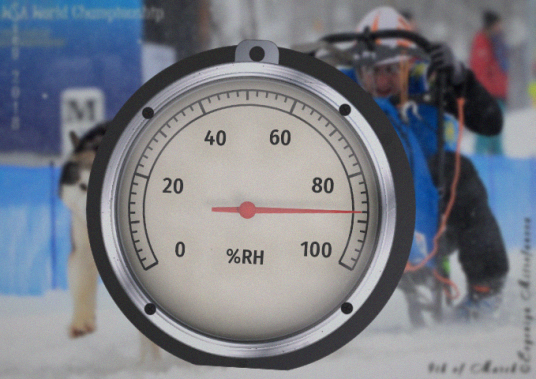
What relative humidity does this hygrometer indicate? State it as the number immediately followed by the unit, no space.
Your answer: 88%
